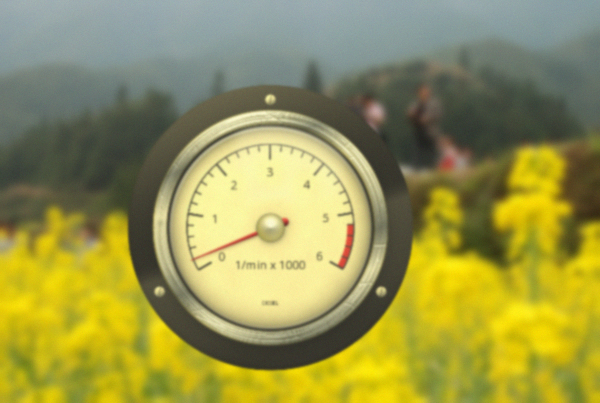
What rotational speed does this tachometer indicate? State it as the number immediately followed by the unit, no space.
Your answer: 200rpm
